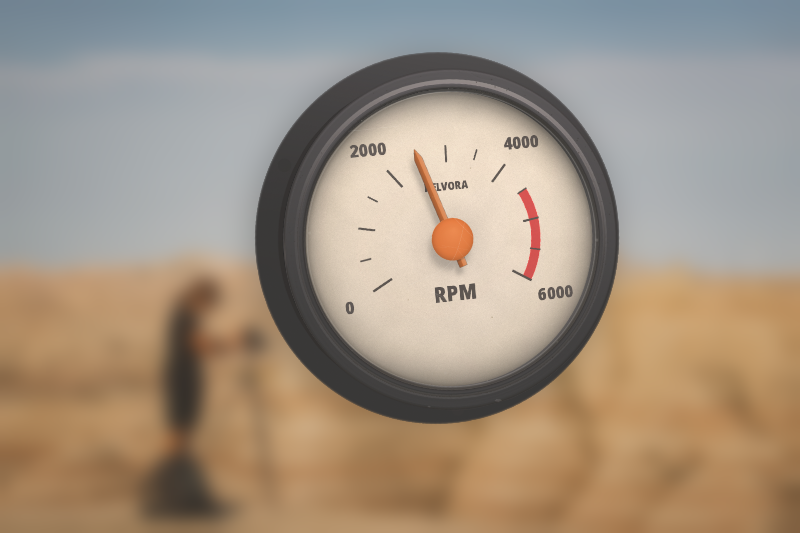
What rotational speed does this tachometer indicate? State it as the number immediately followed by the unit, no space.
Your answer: 2500rpm
